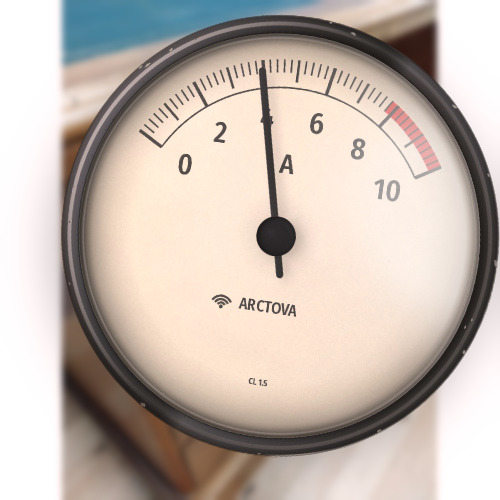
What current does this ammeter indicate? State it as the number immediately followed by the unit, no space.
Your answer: 4A
